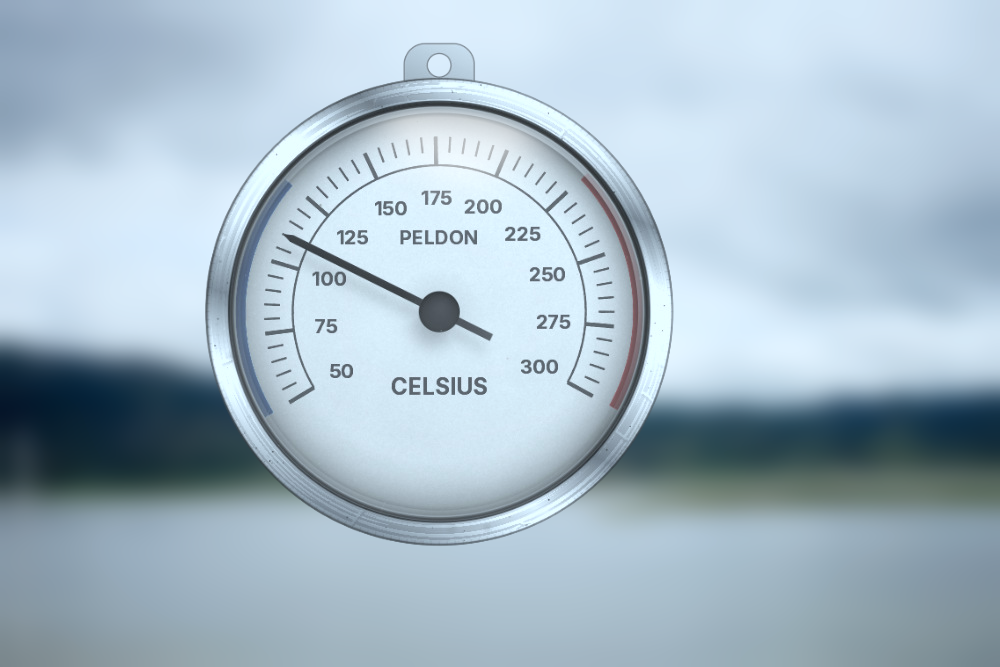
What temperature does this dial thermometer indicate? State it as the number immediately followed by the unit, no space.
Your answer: 110°C
